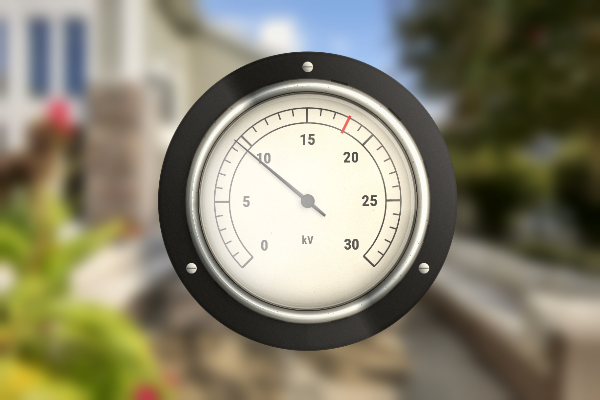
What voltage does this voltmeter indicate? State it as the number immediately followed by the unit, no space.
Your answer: 9.5kV
